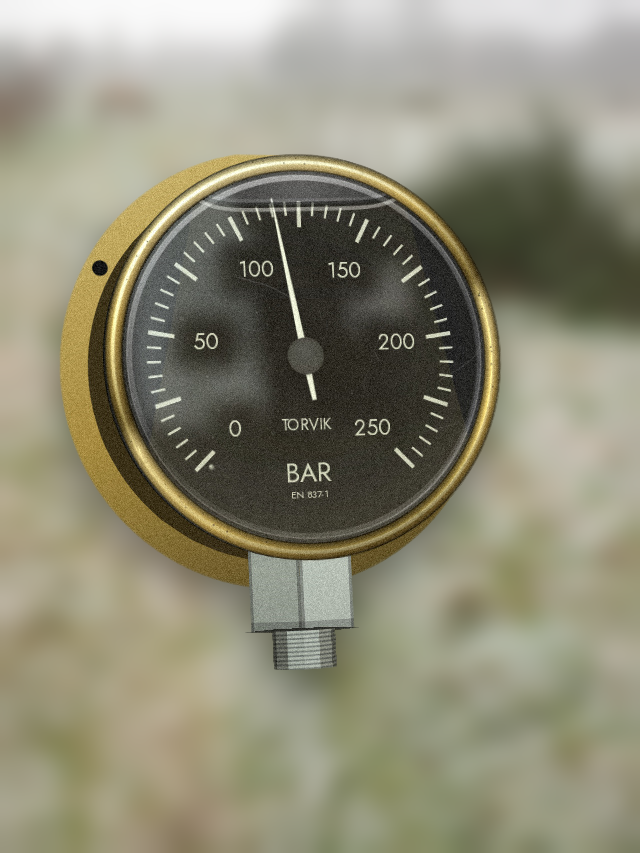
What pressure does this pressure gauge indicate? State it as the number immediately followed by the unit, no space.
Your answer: 115bar
